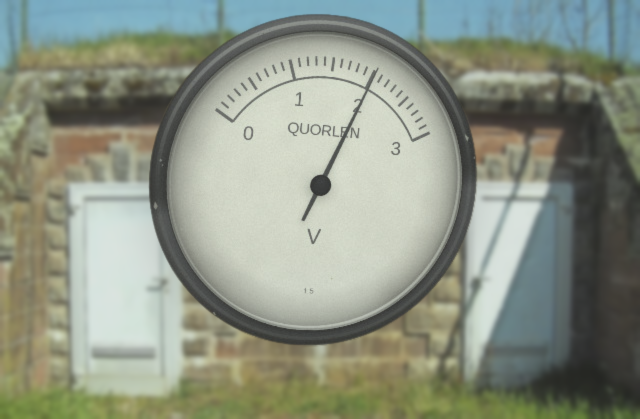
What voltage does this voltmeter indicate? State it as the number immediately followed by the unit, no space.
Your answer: 2V
